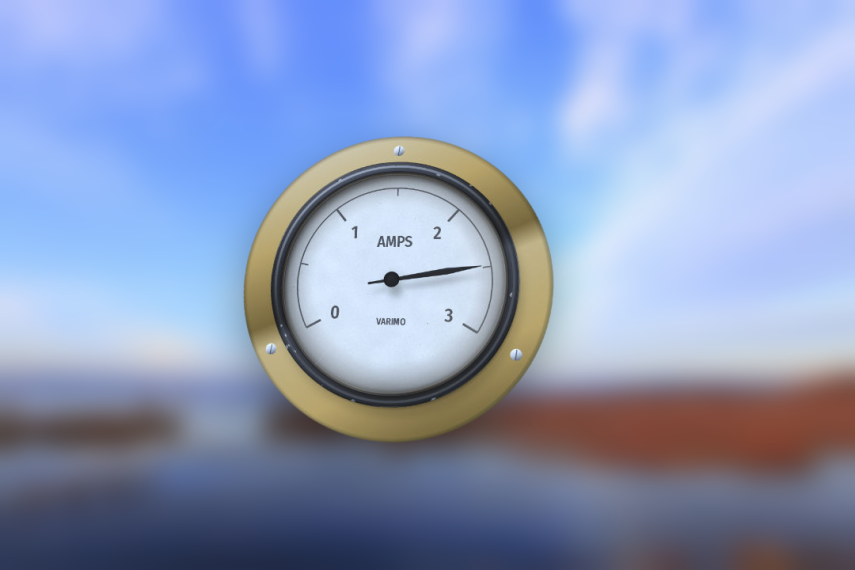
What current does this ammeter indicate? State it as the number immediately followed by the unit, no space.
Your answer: 2.5A
